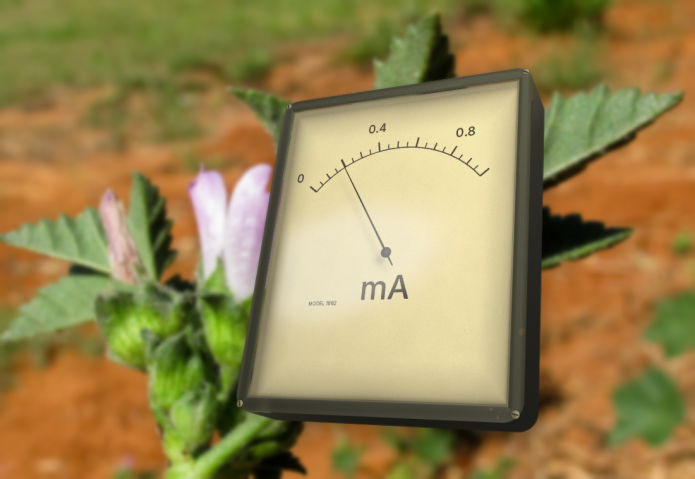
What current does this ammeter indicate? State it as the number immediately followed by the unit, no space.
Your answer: 0.2mA
